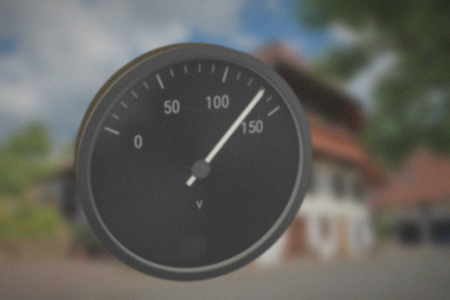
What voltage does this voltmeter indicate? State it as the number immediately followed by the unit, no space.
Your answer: 130V
